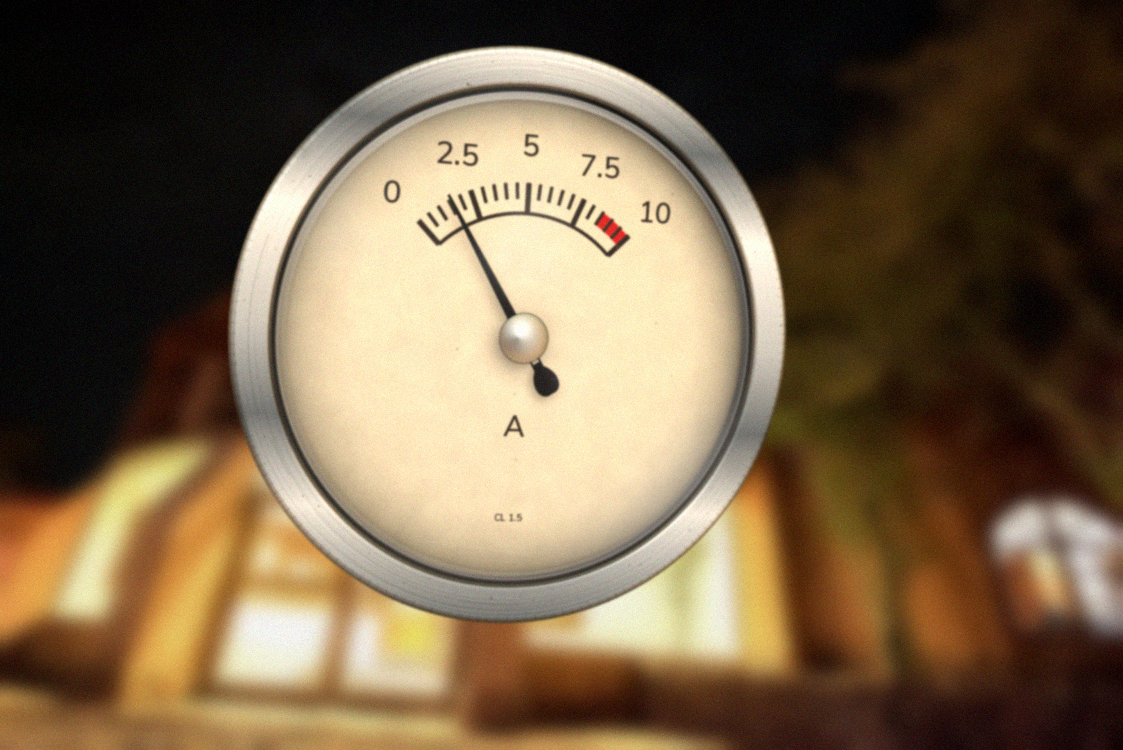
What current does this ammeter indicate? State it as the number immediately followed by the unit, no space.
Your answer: 1.5A
